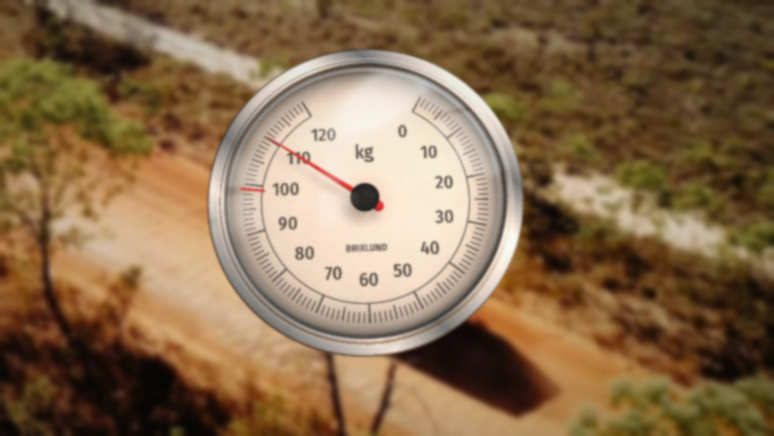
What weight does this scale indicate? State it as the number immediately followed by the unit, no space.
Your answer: 110kg
